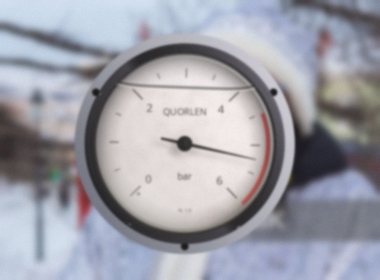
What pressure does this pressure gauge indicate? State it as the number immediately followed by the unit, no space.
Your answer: 5.25bar
